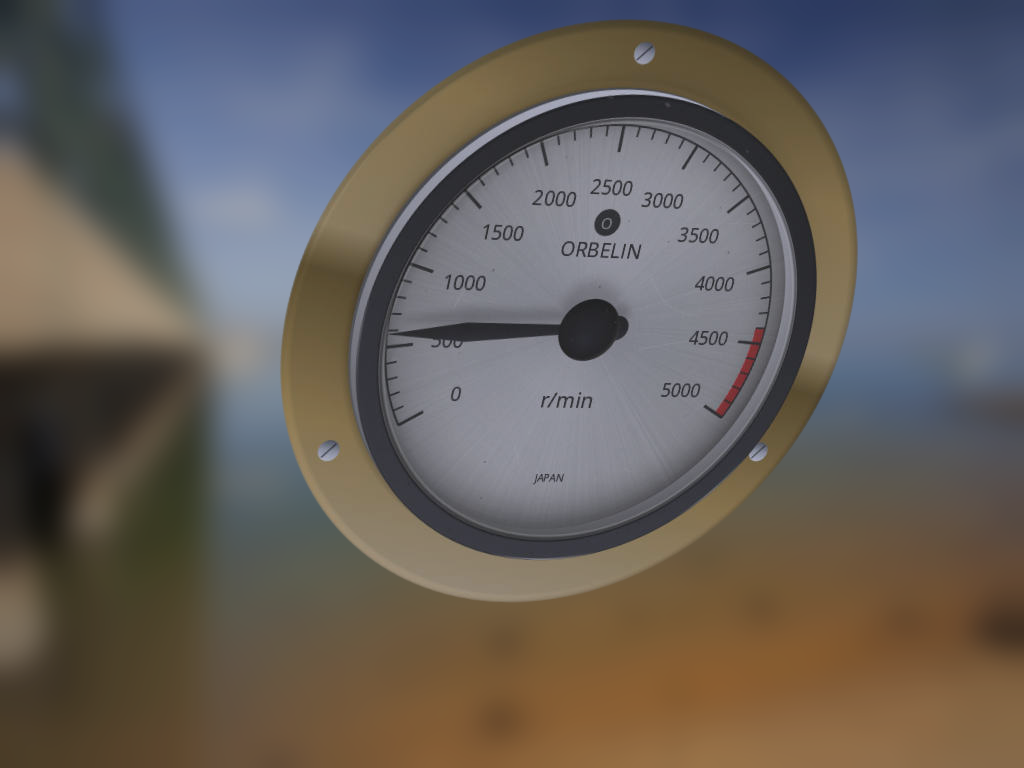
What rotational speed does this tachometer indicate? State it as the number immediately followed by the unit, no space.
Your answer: 600rpm
